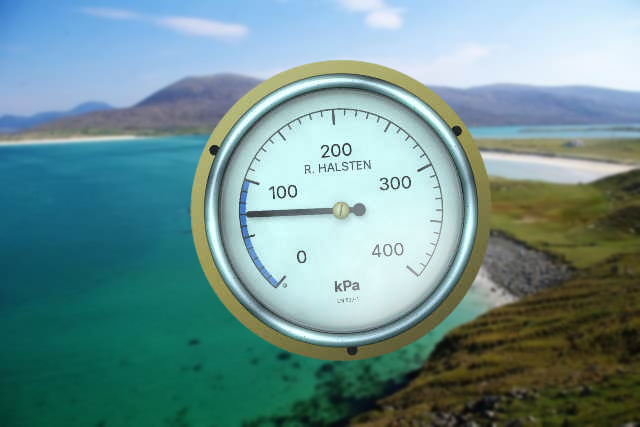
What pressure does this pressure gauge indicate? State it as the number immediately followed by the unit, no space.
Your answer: 70kPa
